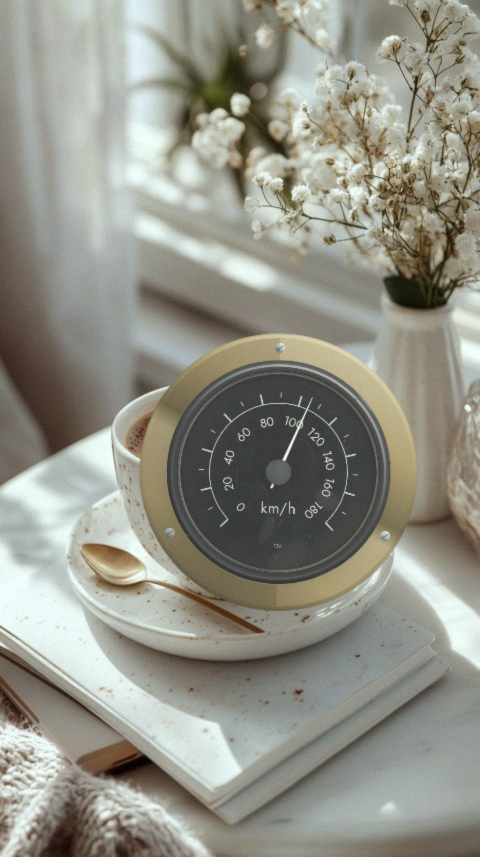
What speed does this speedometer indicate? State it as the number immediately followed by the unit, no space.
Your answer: 105km/h
